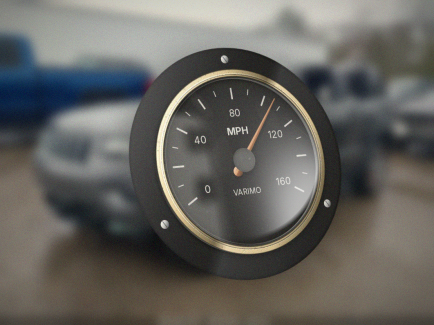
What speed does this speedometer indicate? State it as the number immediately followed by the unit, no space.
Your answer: 105mph
